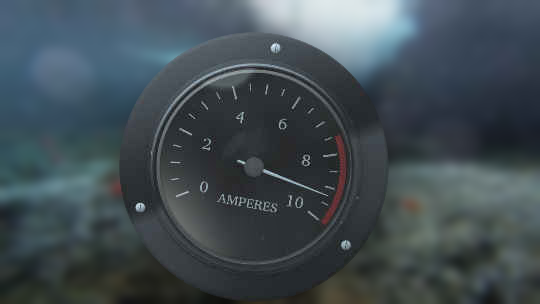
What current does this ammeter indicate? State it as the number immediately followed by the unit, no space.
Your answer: 9.25A
